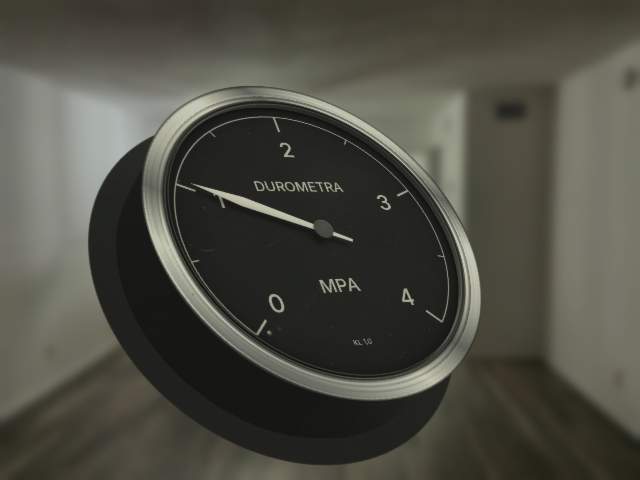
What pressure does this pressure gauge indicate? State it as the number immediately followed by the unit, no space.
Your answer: 1MPa
